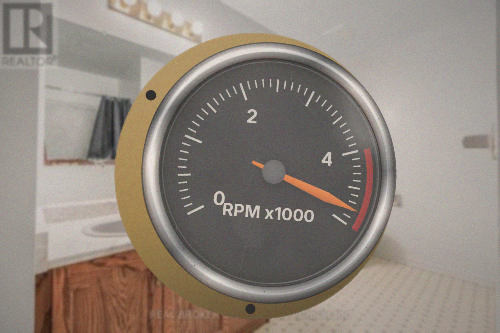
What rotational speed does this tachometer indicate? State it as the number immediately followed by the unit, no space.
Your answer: 4800rpm
